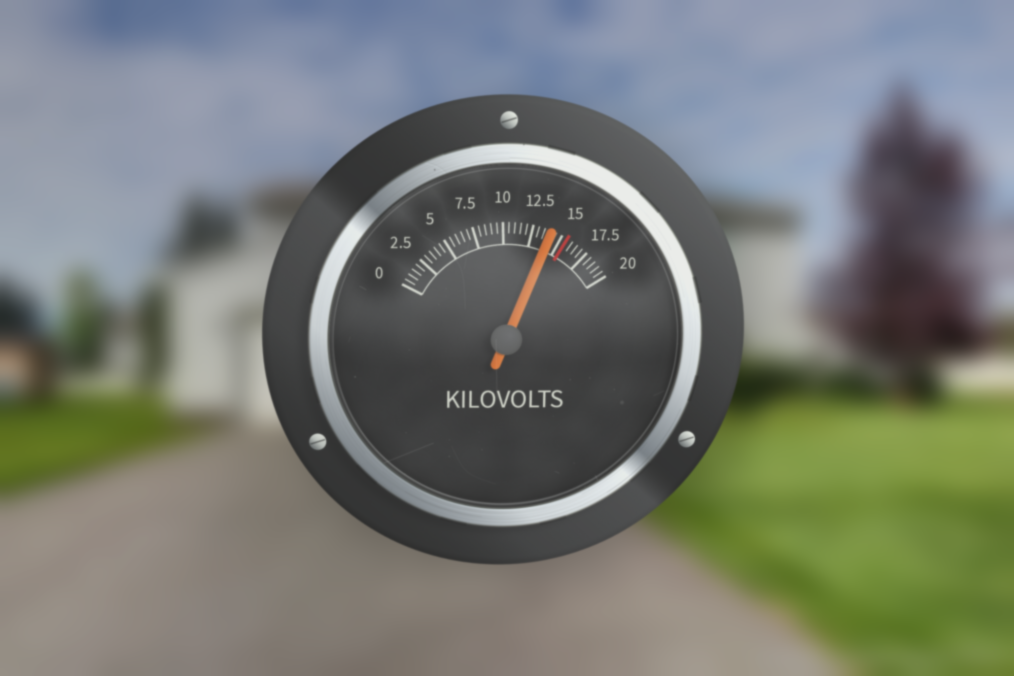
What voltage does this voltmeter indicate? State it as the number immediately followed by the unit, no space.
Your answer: 14kV
